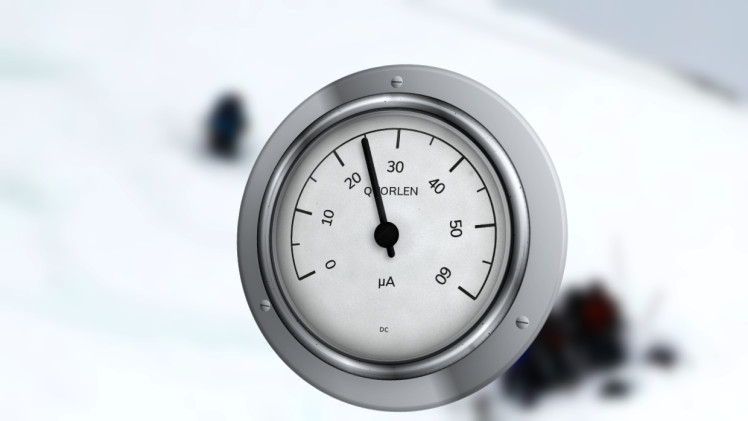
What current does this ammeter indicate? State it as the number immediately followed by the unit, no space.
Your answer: 25µA
